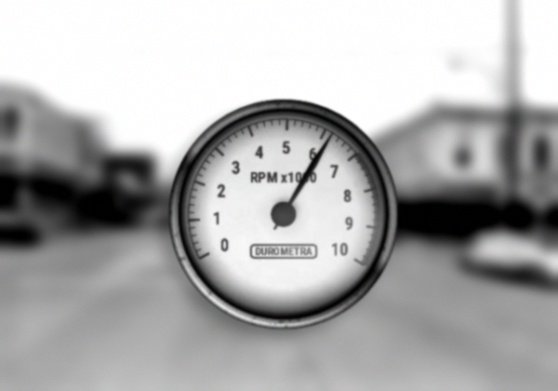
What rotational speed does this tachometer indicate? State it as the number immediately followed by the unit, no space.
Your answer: 6200rpm
